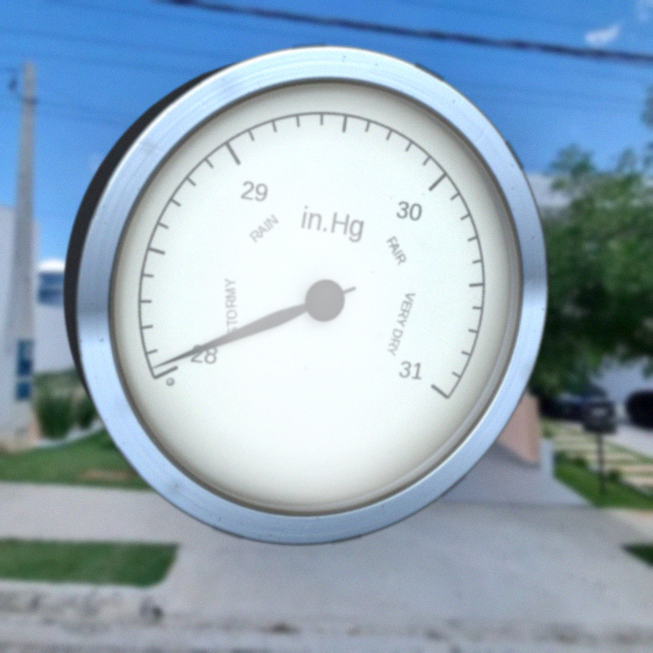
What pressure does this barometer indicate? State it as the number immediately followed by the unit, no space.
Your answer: 28.05inHg
